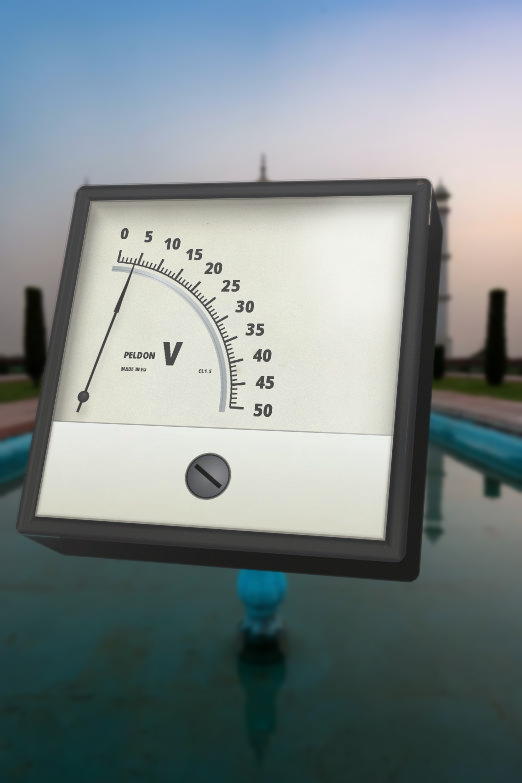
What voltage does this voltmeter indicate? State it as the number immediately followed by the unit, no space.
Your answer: 5V
